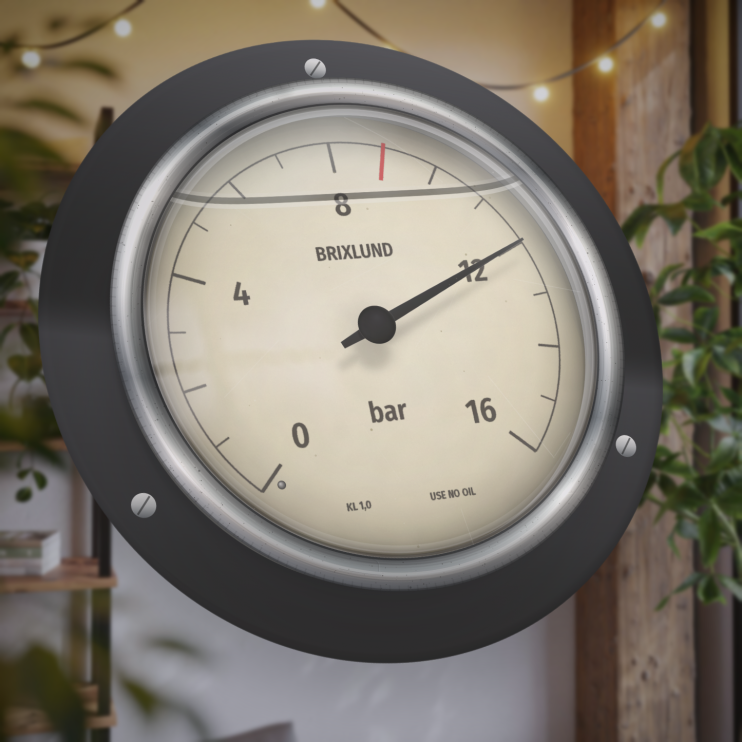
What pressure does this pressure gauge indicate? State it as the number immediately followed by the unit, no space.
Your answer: 12bar
